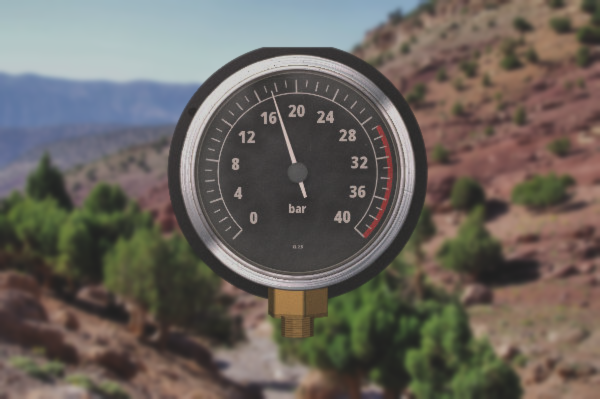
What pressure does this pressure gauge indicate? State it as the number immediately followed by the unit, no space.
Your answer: 17.5bar
